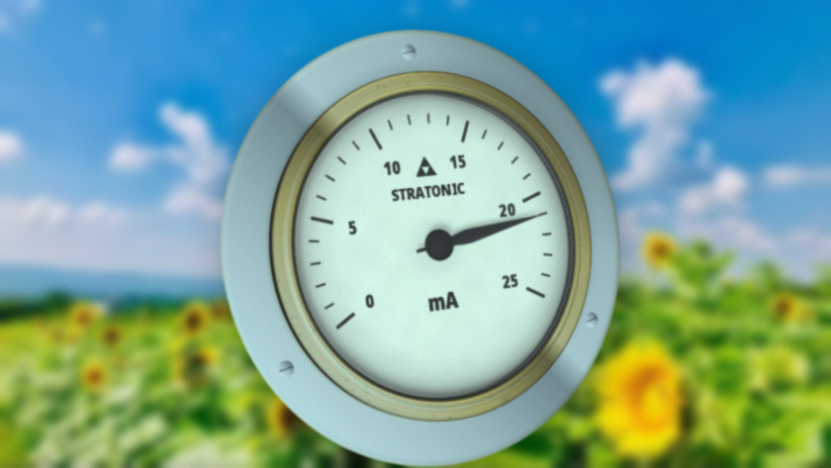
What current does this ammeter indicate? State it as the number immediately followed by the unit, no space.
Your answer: 21mA
